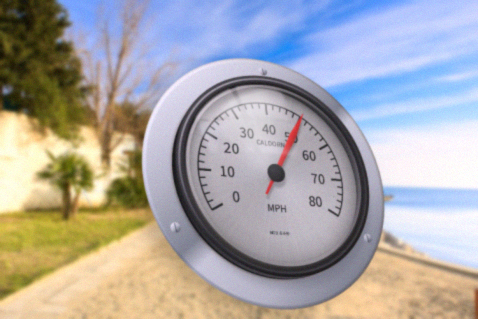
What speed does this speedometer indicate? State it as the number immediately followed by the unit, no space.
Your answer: 50mph
